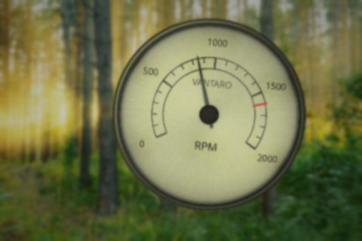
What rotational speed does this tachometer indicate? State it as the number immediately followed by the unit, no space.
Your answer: 850rpm
